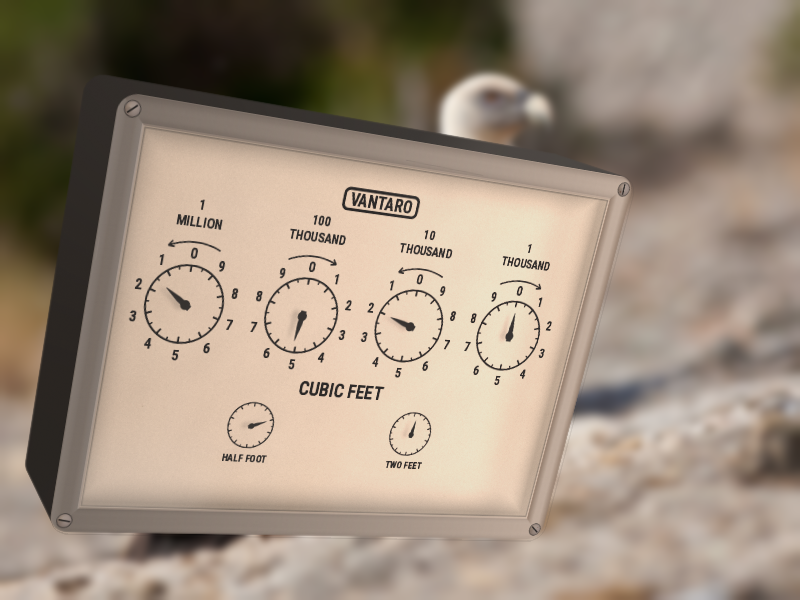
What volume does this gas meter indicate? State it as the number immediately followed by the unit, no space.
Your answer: 152000ft³
